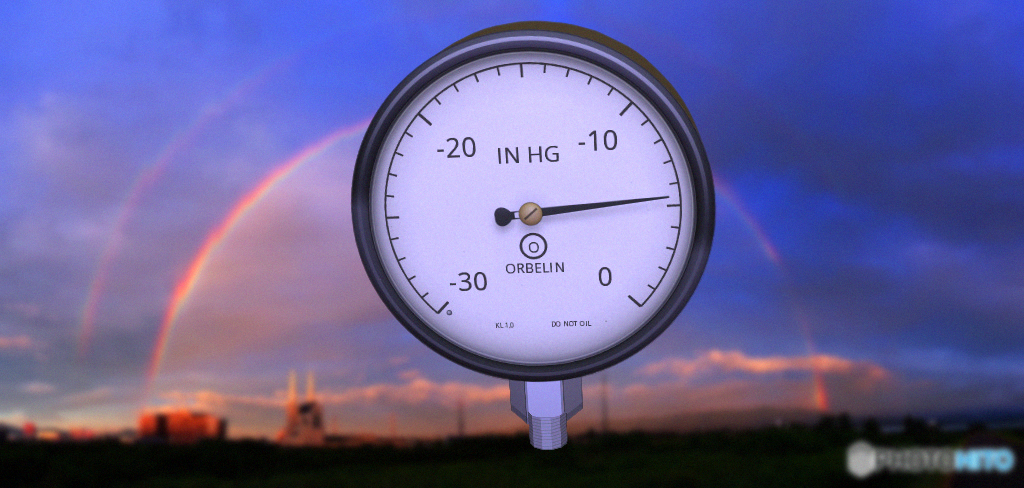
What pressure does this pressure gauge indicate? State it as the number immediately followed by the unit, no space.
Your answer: -5.5inHg
